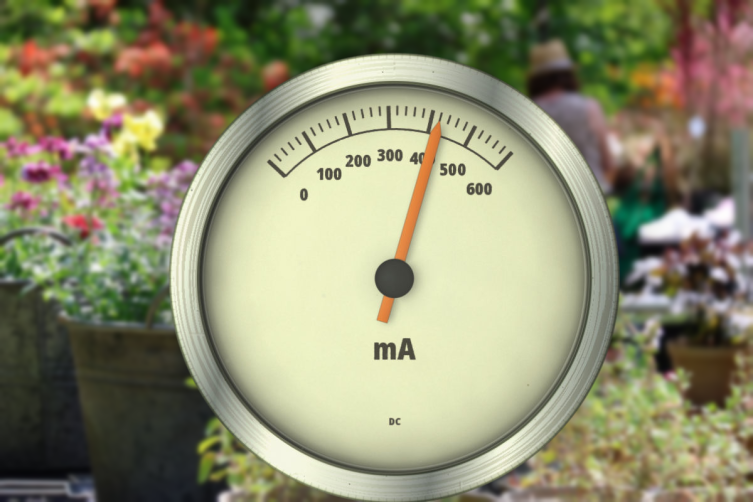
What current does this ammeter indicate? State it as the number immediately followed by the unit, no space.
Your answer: 420mA
